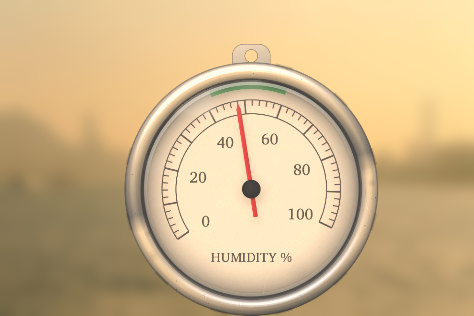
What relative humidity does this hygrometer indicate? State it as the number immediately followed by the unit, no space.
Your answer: 48%
